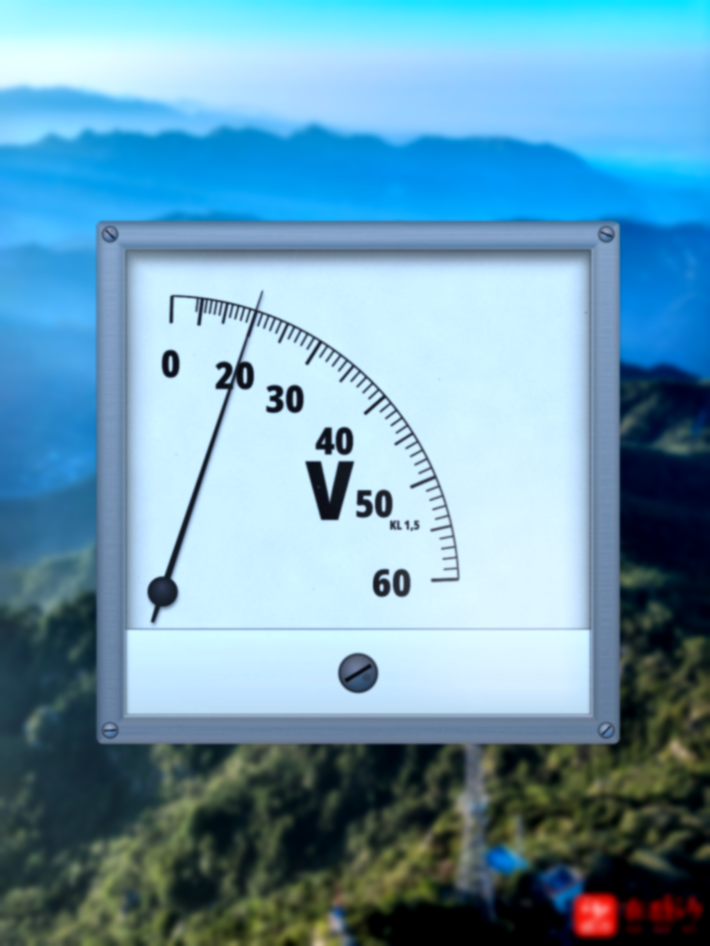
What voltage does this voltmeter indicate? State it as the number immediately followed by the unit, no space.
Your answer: 20V
